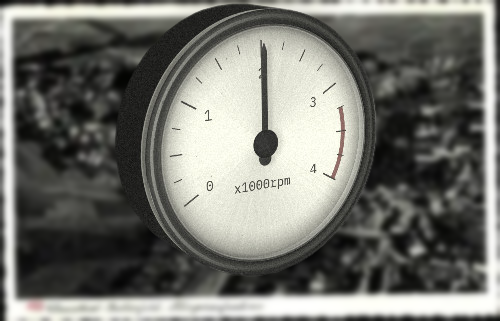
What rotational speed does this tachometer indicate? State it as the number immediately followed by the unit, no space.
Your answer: 2000rpm
